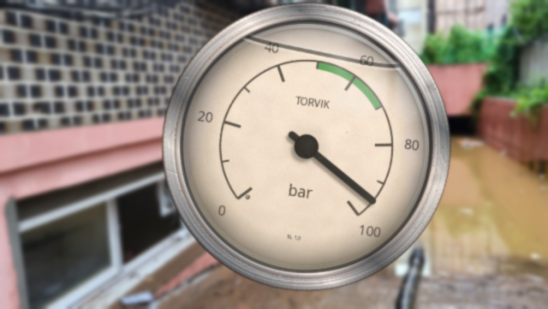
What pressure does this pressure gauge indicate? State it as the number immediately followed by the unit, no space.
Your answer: 95bar
